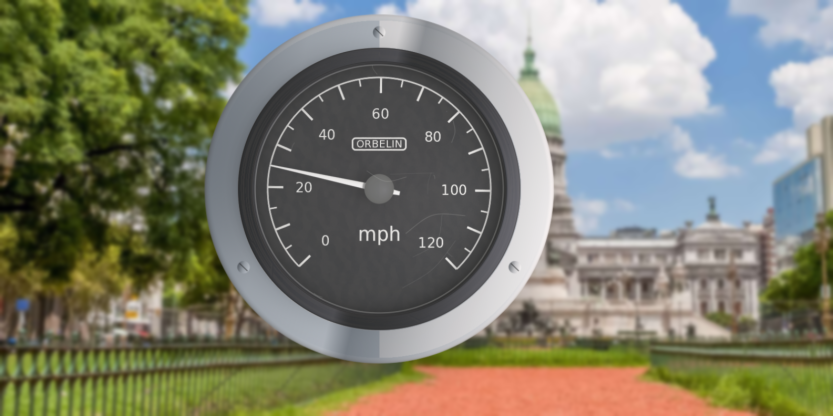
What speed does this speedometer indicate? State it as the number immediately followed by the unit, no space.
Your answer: 25mph
